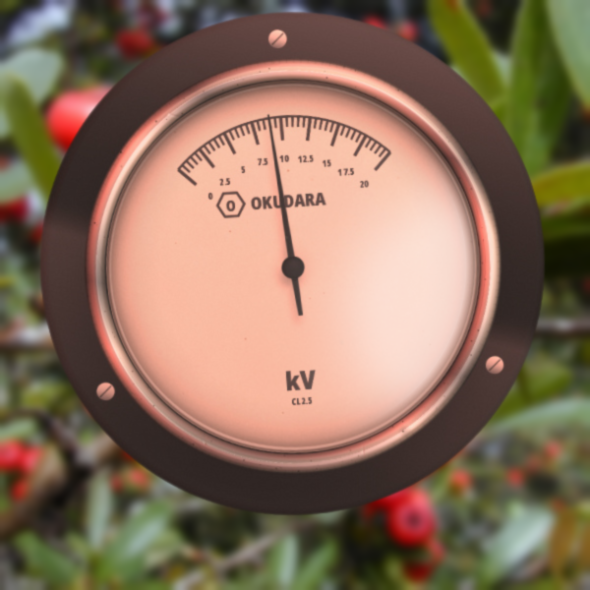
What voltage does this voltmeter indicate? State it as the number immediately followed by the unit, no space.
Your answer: 9kV
